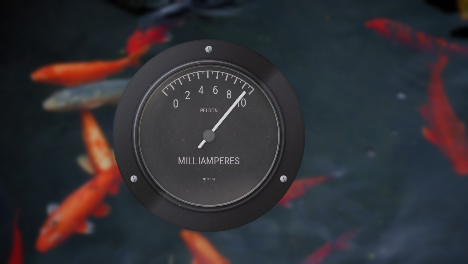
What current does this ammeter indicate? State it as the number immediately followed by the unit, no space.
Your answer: 9.5mA
